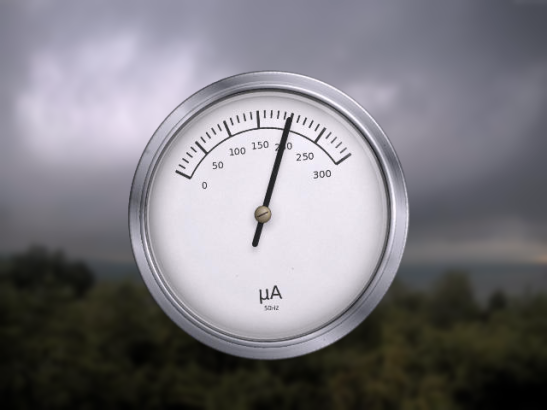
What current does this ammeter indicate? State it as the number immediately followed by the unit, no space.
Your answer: 200µA
